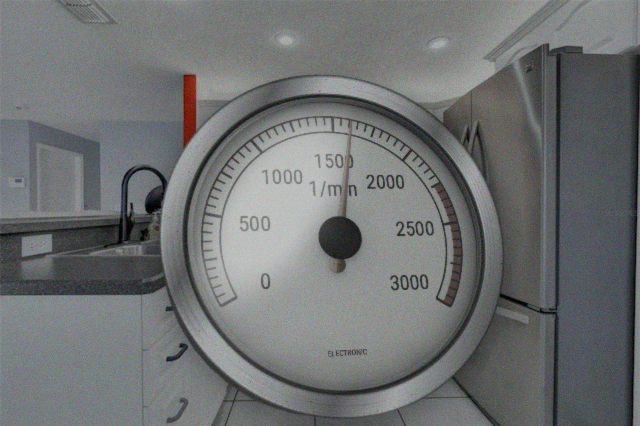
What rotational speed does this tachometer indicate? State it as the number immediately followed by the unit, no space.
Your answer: 1600rpm
